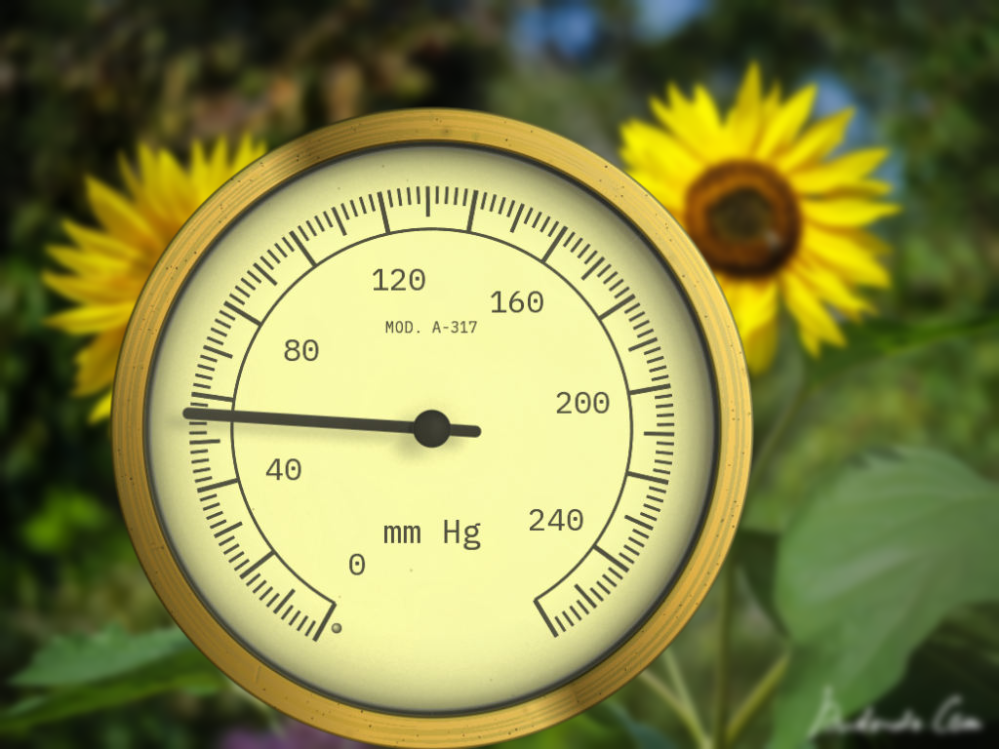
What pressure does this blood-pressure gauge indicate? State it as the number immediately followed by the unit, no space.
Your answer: 56mmHg
